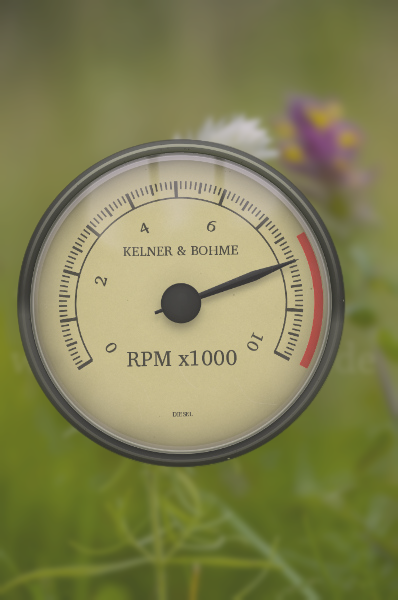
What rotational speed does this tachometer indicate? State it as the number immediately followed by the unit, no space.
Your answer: 8000rpm
